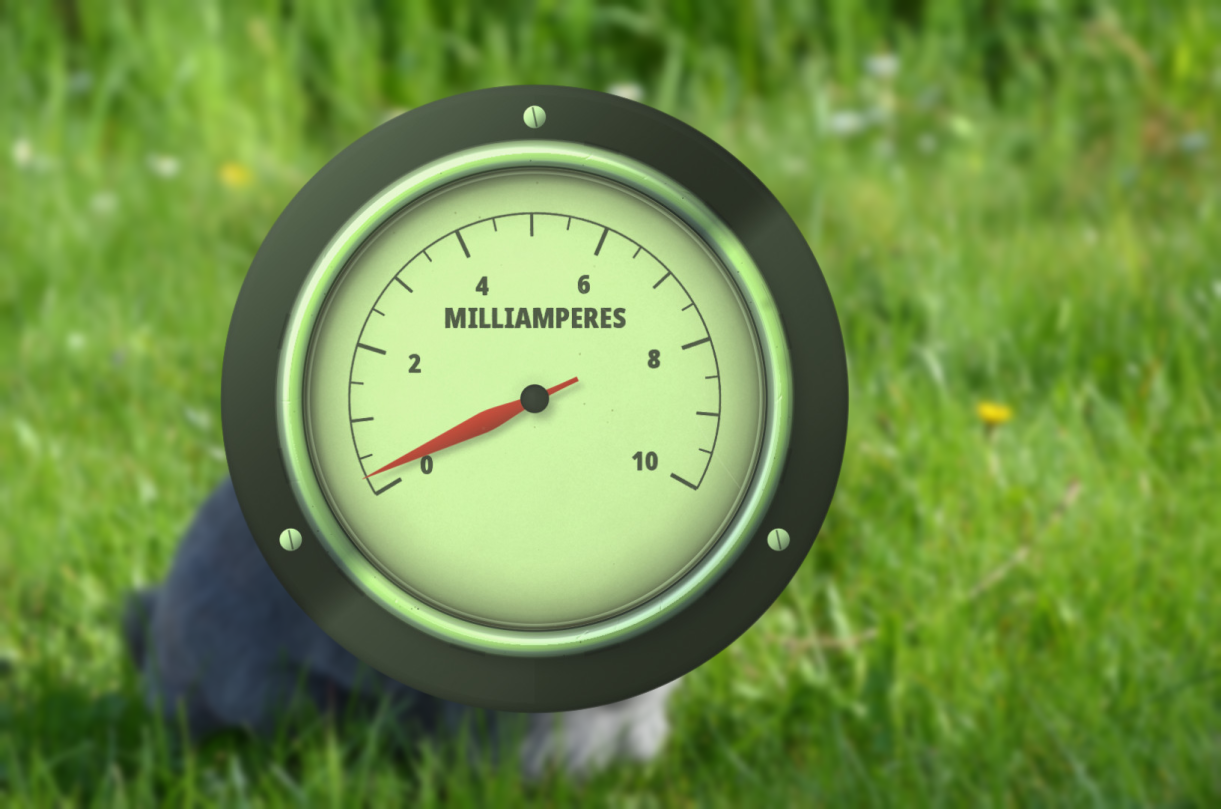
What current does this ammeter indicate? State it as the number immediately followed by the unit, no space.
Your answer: 0.25mA
